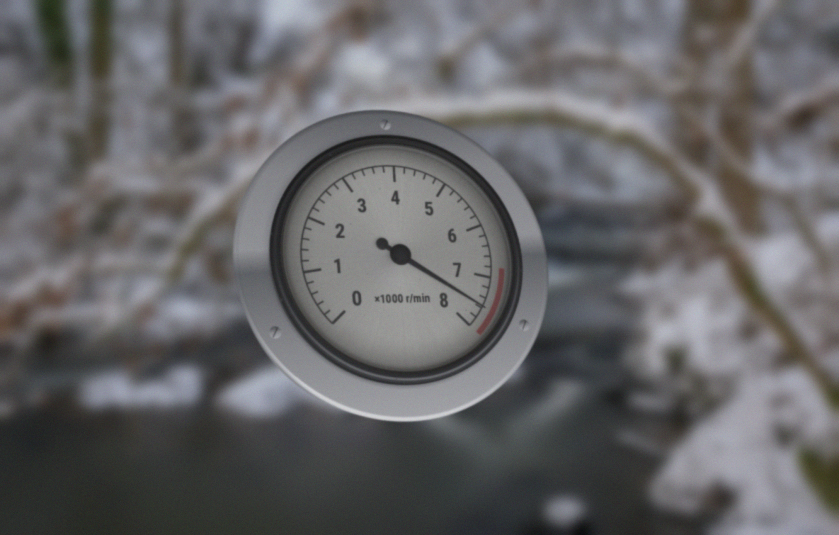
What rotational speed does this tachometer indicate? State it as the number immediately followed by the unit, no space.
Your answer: 7600rpm
